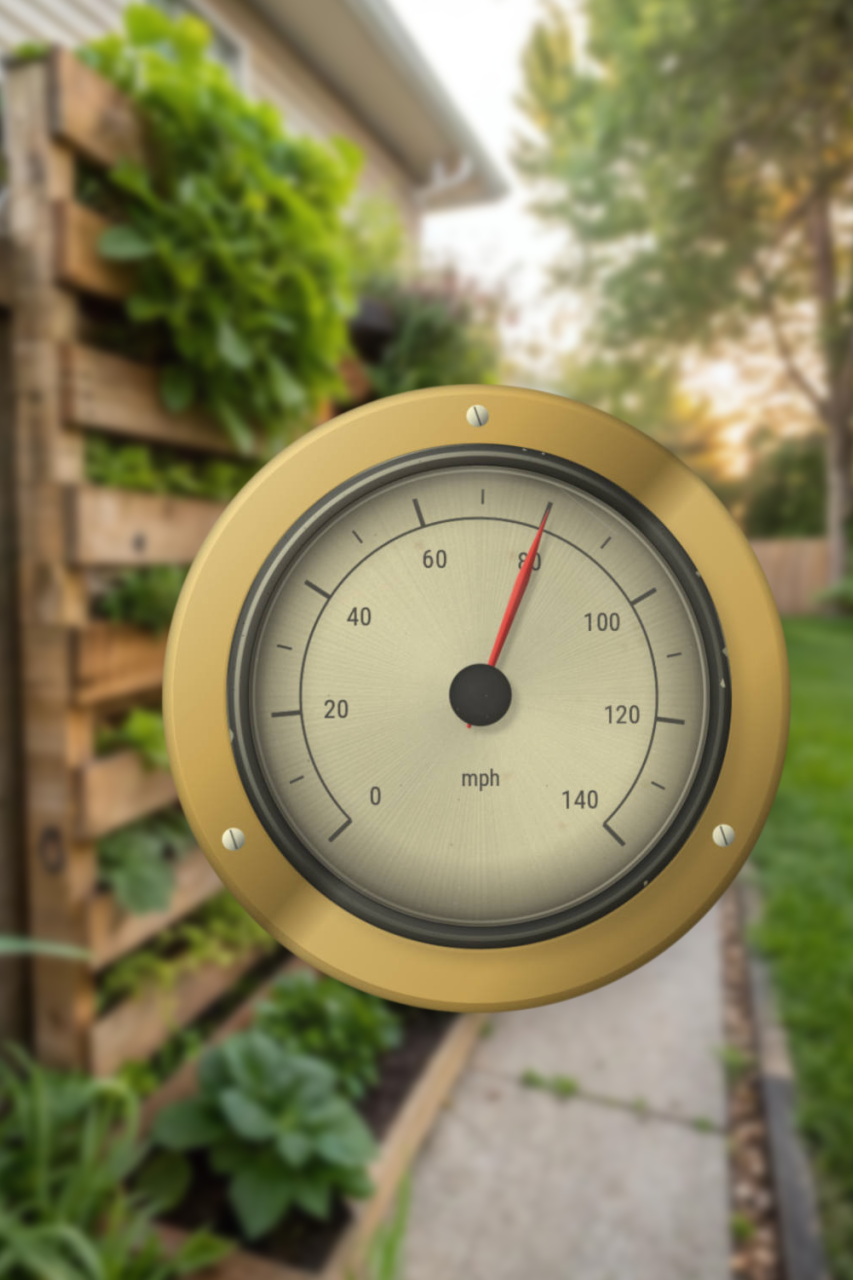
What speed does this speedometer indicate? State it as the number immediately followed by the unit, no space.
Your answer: 80mph
